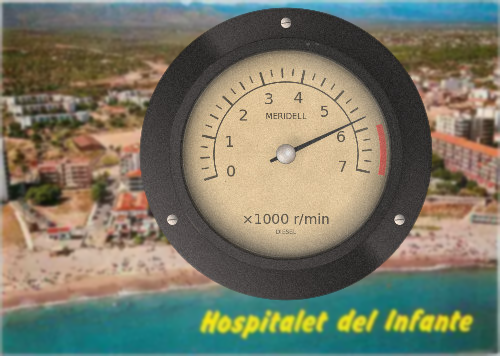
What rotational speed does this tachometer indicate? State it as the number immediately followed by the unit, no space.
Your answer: 5750rpm
